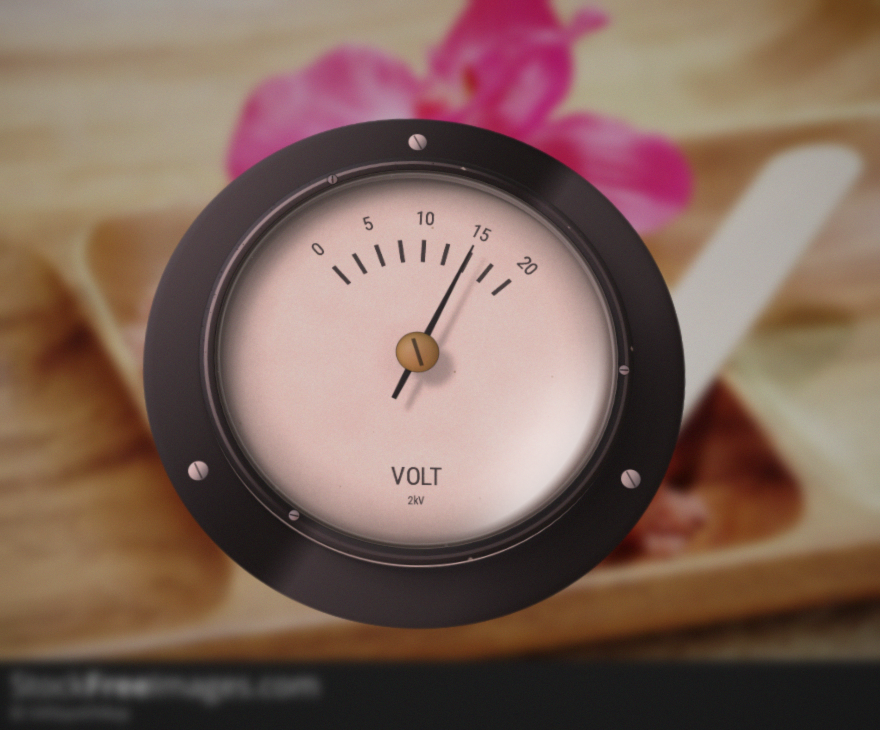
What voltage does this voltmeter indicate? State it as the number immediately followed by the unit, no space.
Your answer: 15V
